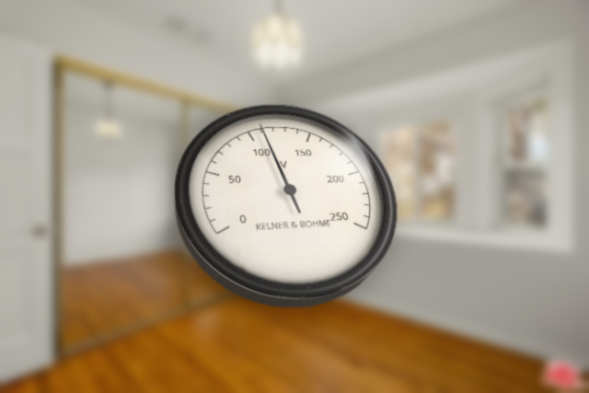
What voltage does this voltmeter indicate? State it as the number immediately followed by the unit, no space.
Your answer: 110V
